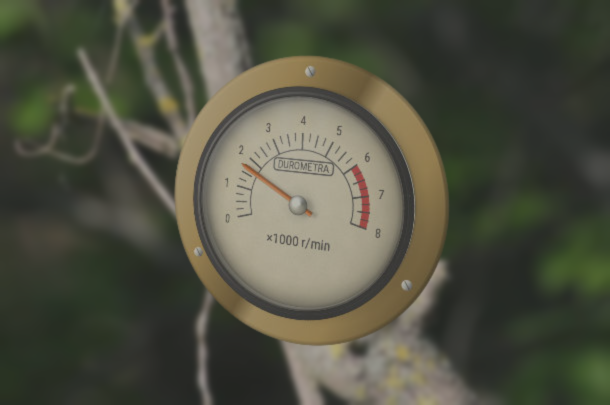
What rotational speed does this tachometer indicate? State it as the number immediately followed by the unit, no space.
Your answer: 1750rpm
